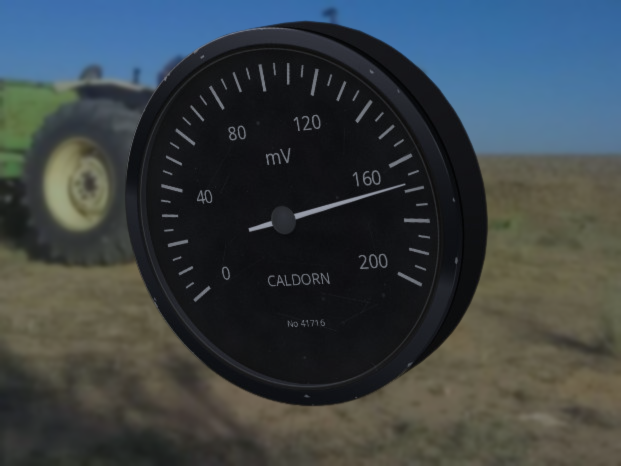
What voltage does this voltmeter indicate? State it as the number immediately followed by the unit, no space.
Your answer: 167.5mV
